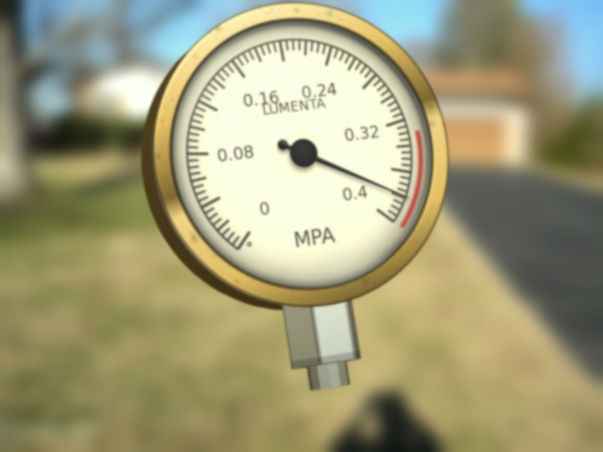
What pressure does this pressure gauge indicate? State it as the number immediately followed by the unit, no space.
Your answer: 0.38MPa
